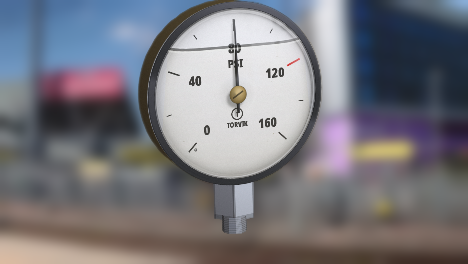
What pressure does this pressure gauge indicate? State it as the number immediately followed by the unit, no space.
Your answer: 80psi
